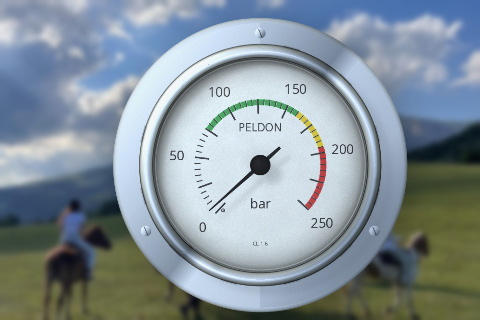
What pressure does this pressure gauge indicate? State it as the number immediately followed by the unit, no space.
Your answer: 5bar
